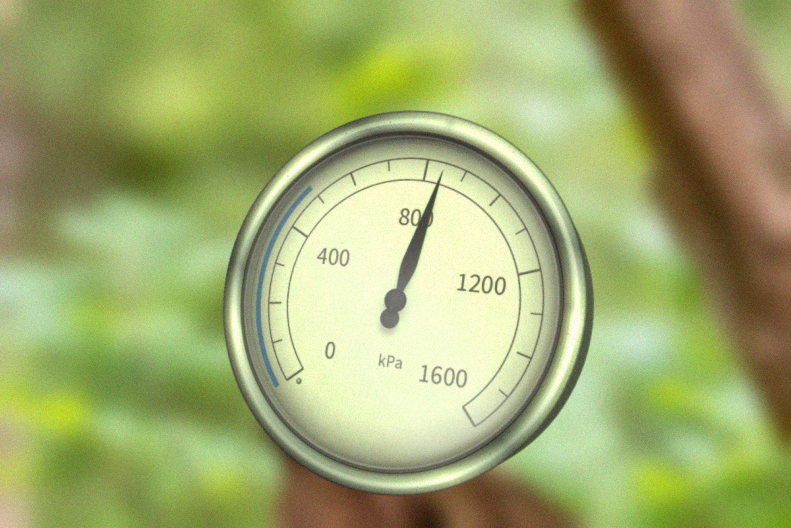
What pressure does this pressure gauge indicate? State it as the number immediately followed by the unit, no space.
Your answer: 850kPa
